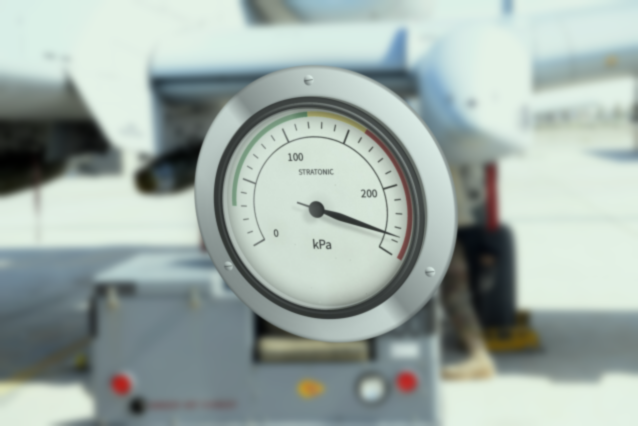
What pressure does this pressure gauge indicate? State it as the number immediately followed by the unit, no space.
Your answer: 235kPa
